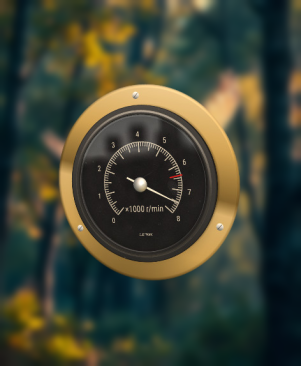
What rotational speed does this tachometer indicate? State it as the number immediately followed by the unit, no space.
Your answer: 7500rpm
